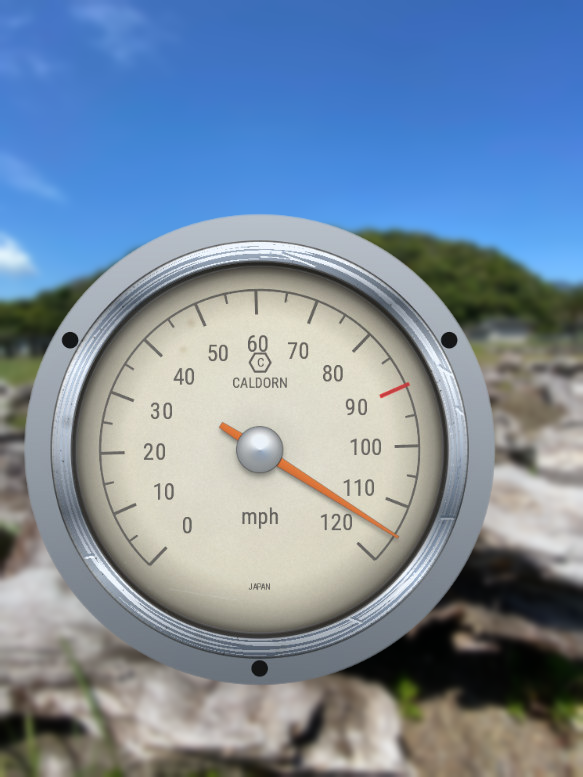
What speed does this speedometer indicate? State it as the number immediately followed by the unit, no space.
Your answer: 115mph
